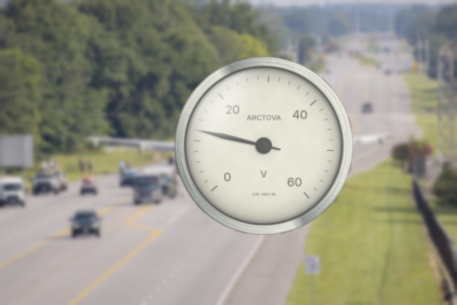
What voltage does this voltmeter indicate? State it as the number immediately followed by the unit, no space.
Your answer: 12V
